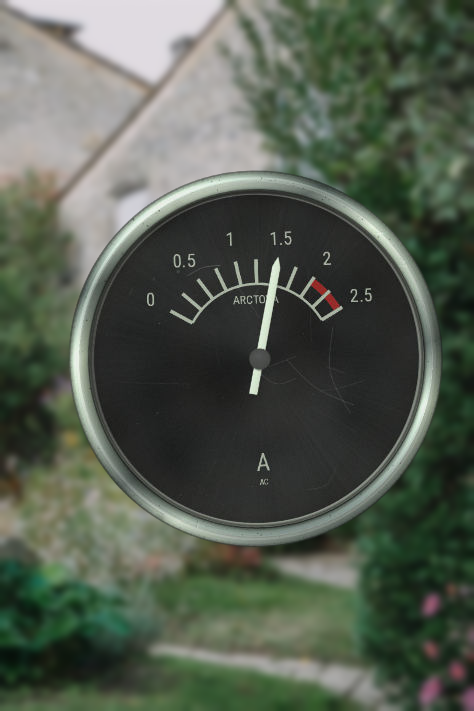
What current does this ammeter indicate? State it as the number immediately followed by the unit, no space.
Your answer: 1.5A
